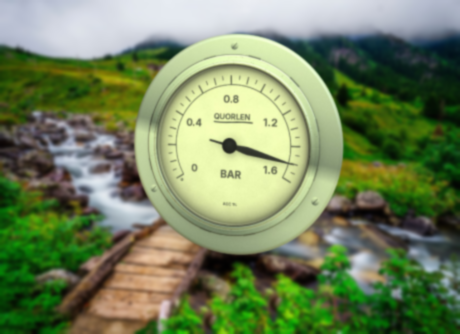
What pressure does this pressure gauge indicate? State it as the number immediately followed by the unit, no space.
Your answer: 1.5bar
